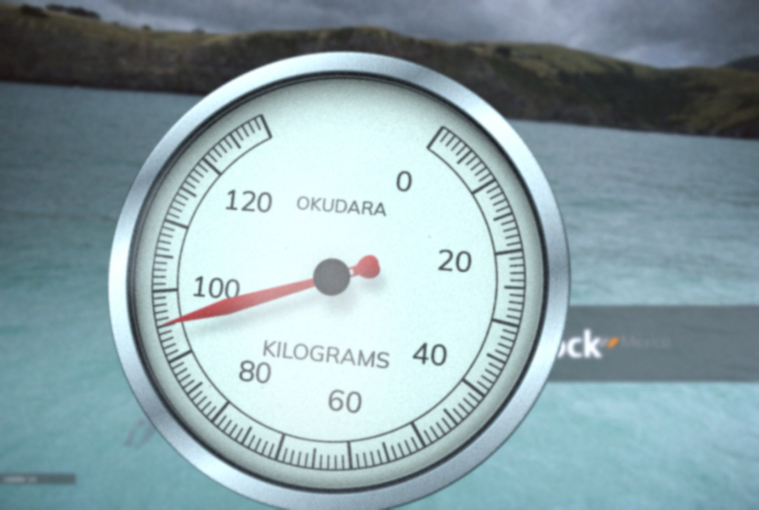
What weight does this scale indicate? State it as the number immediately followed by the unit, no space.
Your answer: 95kg
